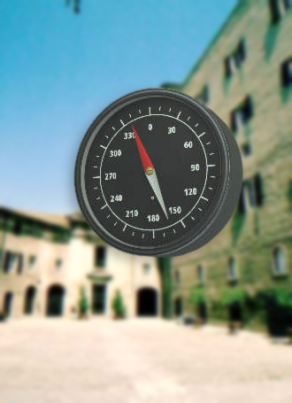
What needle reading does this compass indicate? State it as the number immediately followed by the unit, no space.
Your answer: 340°
